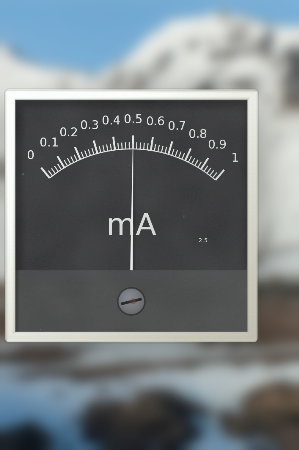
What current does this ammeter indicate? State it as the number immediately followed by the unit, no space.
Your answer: 0.5mA
